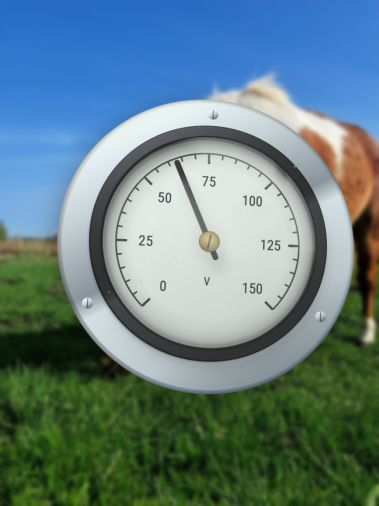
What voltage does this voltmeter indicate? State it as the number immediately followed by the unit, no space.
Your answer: 62.5V
